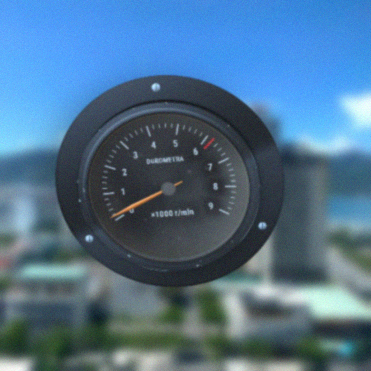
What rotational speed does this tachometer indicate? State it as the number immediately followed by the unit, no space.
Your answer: 200rpm
